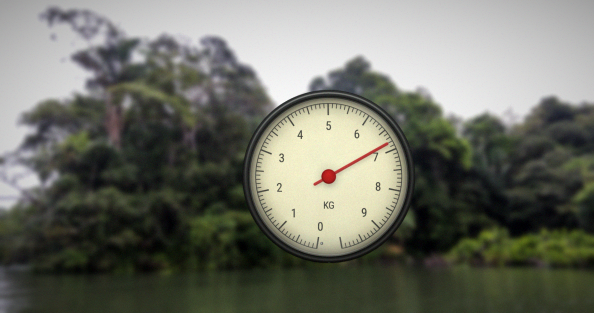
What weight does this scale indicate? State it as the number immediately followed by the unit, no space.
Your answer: 6.8kg
